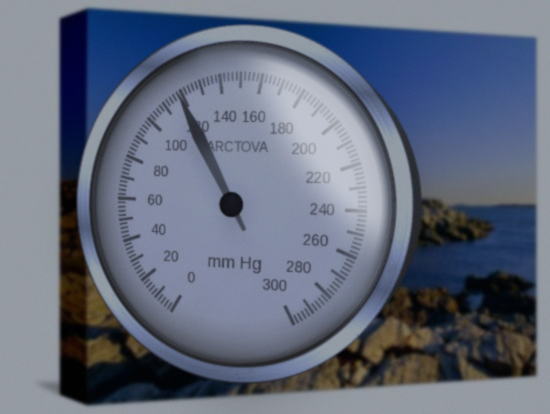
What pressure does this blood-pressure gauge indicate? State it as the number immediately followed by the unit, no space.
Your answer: 120mmHg
